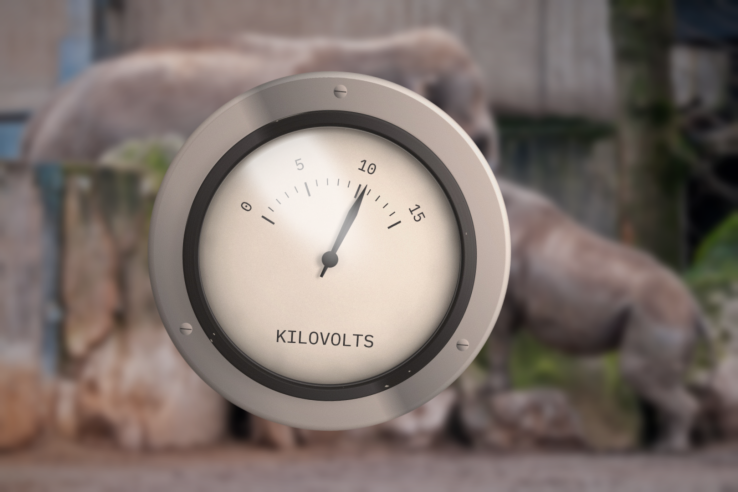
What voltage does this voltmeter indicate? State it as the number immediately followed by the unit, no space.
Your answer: 10.5kV
